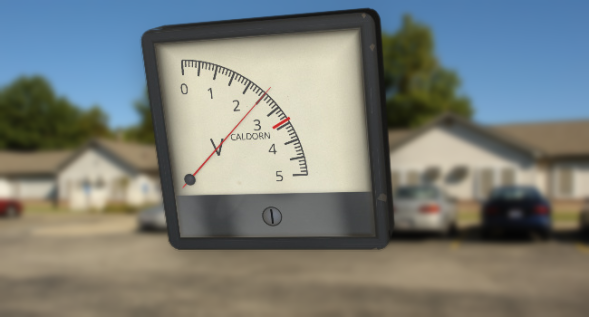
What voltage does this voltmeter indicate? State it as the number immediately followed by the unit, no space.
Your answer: 2.5V
